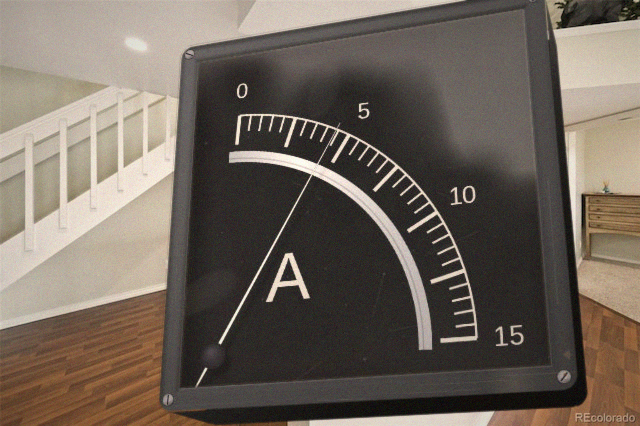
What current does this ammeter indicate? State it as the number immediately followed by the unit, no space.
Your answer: 4.5A
